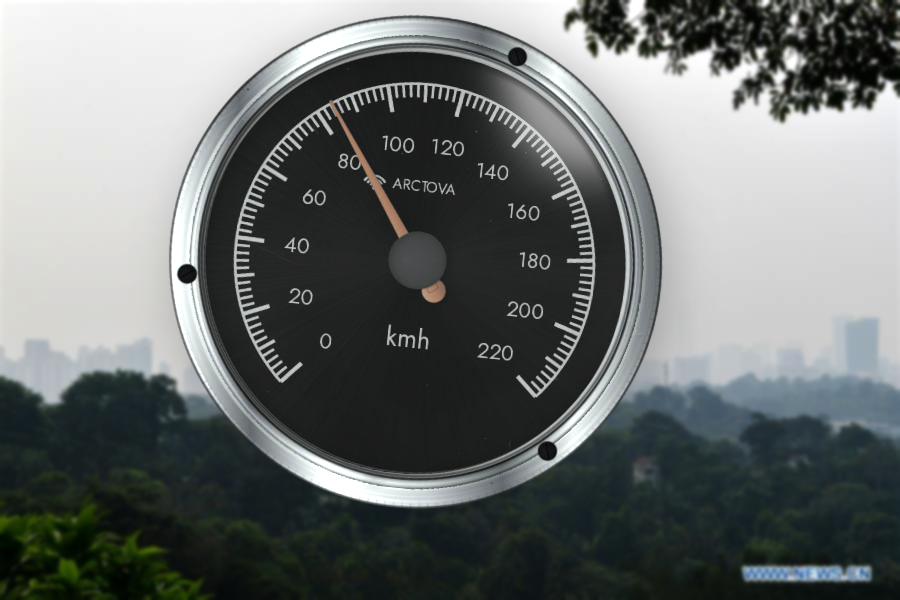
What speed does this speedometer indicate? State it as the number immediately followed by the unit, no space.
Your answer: 84km/h
